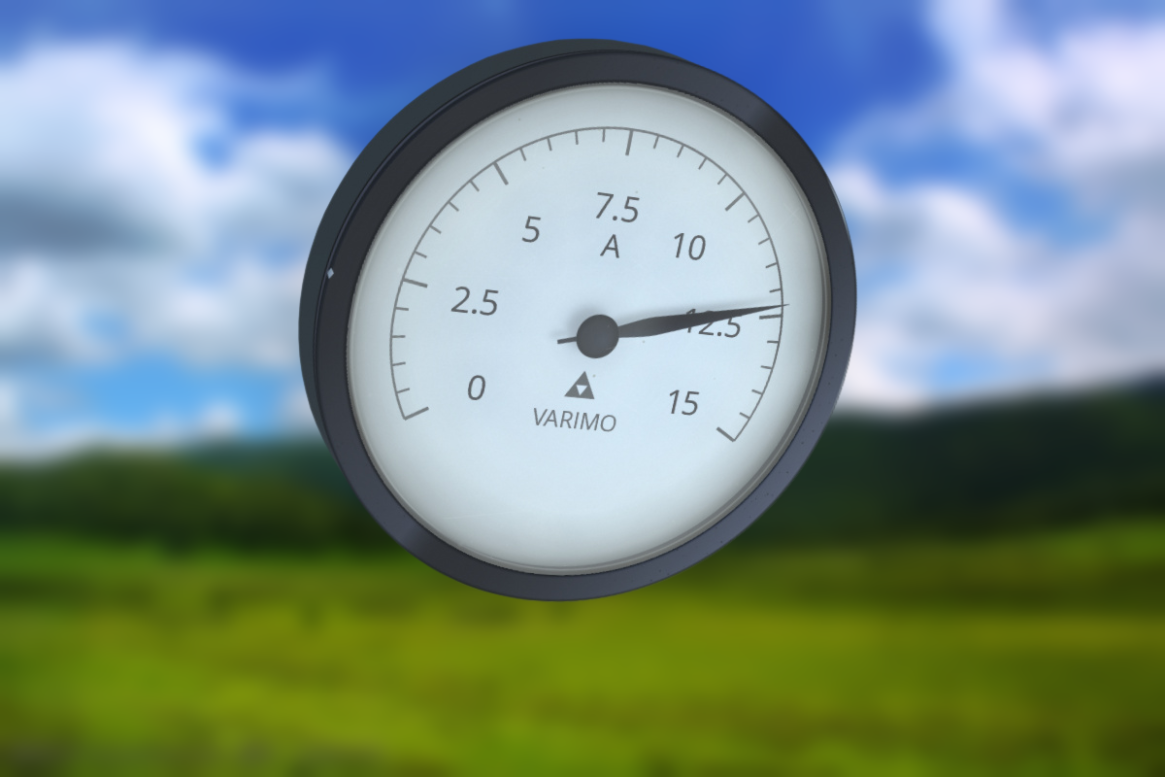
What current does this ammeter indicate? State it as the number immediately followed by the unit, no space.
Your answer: 12.25A
